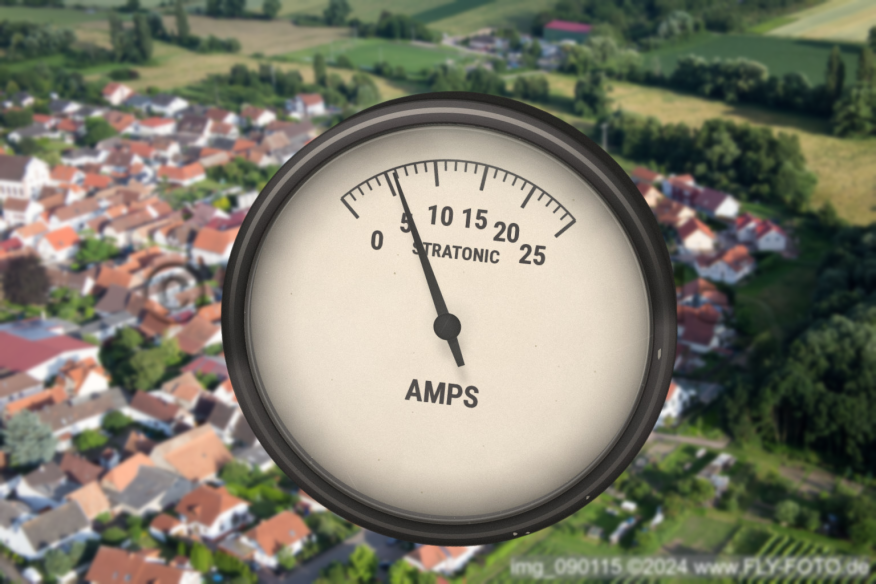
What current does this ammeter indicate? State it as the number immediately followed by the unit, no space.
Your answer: 6A
